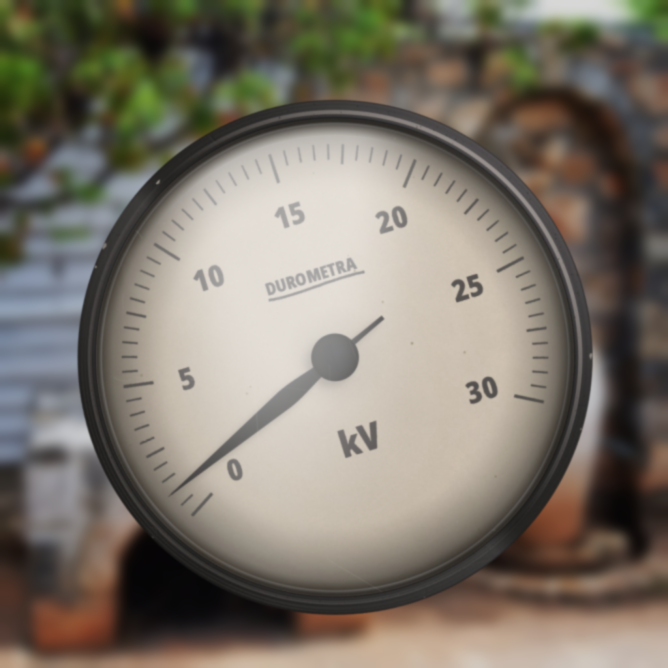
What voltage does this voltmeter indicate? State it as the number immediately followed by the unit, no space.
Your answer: 1kV
